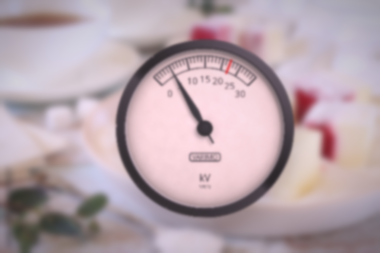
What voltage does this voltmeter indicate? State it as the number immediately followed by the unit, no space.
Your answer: 5kV
